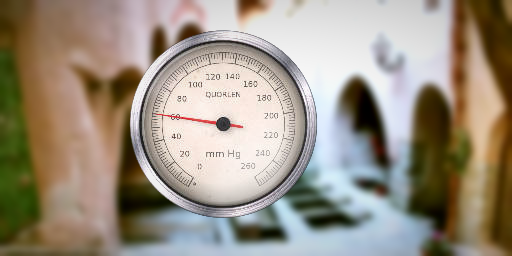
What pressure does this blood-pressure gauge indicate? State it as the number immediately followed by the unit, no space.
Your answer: 60mmHg
